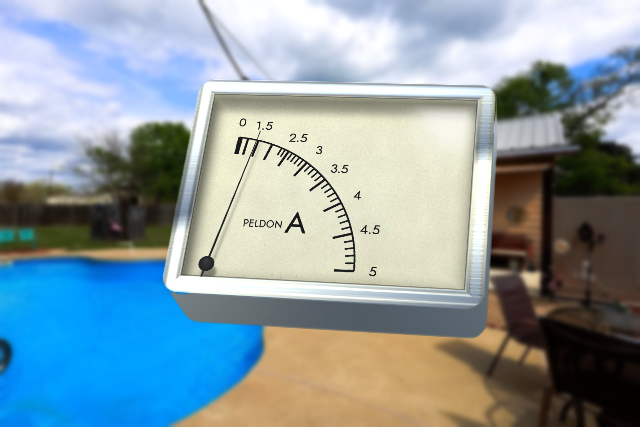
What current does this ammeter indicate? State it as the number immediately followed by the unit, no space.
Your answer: 1.5A
